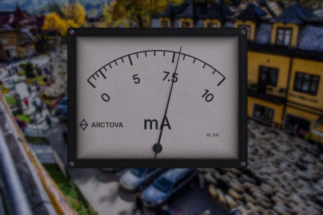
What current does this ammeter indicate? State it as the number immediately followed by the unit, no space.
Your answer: 7.75mA
